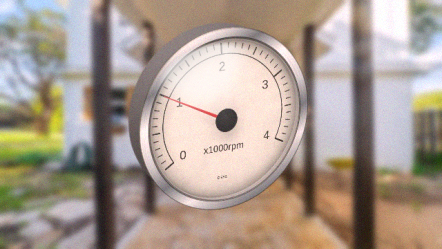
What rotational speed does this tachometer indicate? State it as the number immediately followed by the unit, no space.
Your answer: 1000rpm
